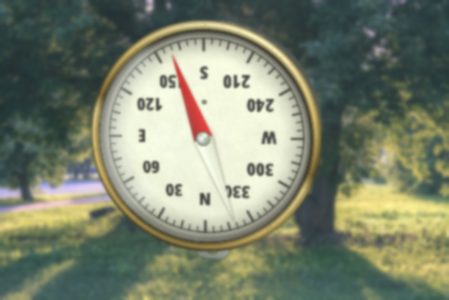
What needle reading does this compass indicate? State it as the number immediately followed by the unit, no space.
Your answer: 160°
